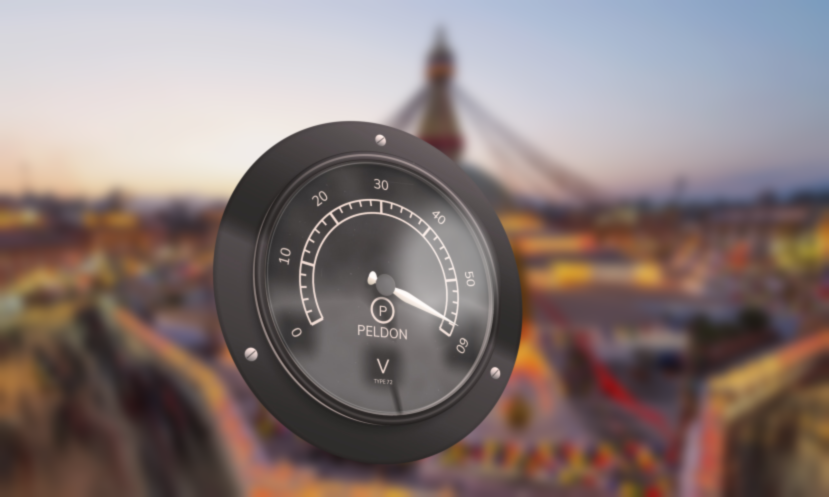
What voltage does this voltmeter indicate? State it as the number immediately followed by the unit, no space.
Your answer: 58V
